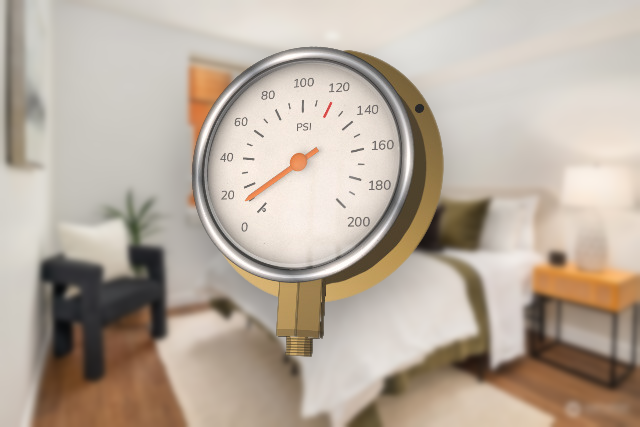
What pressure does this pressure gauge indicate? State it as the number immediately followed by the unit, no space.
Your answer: 10psi
